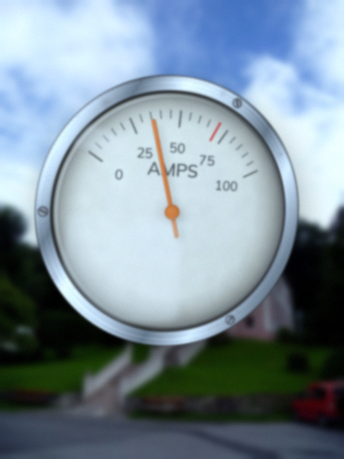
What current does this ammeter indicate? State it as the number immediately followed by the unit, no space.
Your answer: 35A
